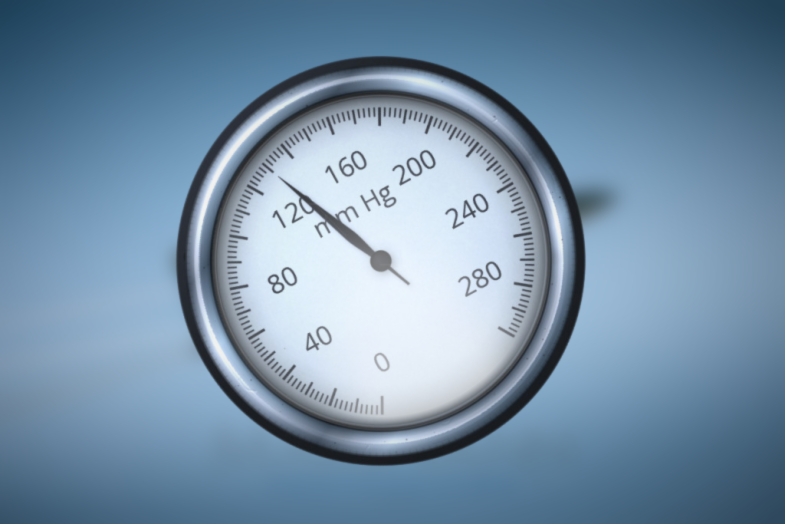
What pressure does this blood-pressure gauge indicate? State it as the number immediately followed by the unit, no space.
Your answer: 130mmHg
